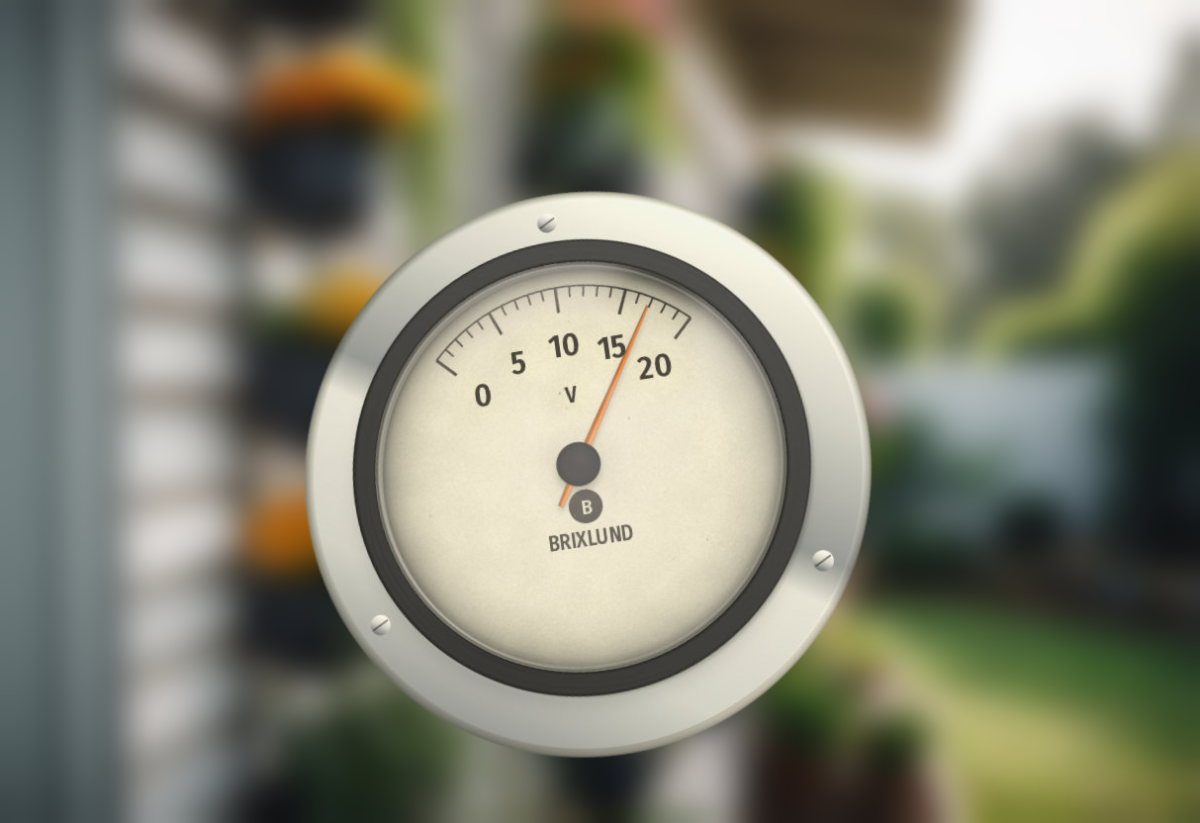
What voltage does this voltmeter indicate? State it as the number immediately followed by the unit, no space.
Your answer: 17V
